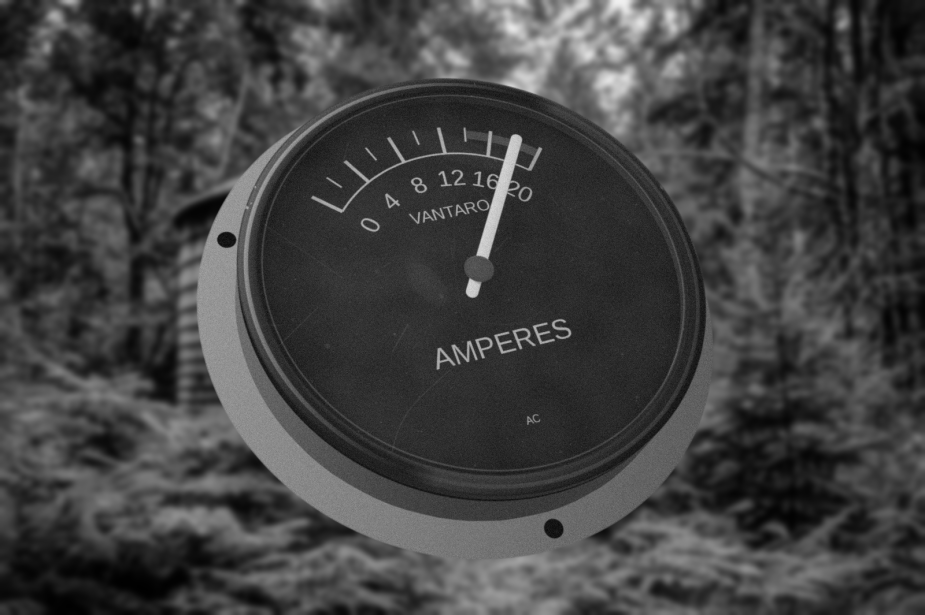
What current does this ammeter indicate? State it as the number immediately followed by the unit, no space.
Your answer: 18A
